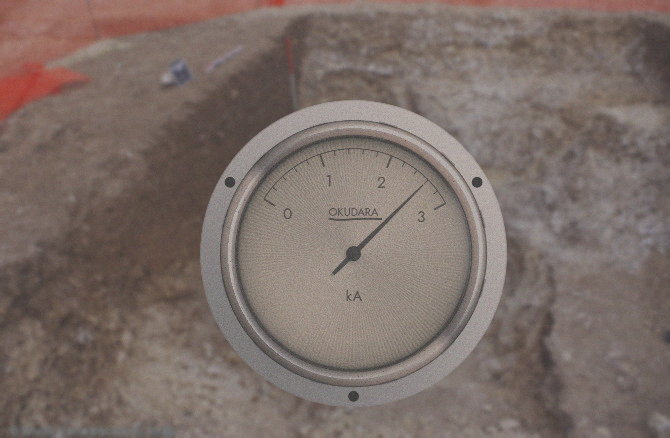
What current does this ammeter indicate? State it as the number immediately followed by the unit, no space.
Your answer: 2.6kA
